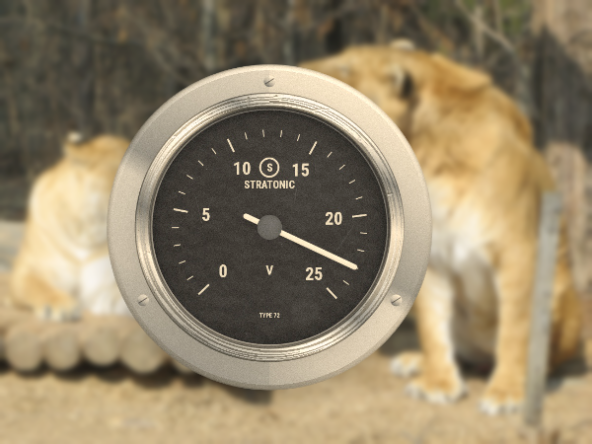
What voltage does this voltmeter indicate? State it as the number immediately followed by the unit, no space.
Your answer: 23V
